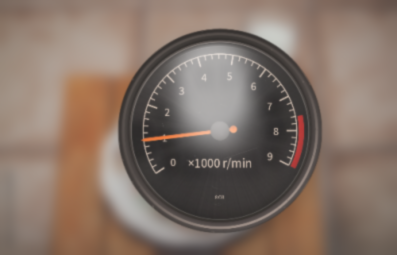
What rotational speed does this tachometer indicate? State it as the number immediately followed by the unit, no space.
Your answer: 1000rpm
